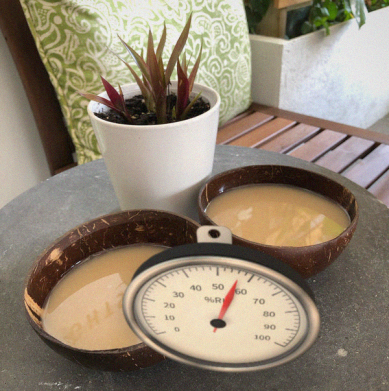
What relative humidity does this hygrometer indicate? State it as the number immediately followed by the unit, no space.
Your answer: 56%
